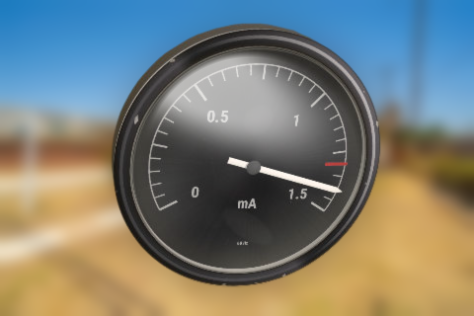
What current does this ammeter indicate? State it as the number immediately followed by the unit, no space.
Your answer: 1.4mA
